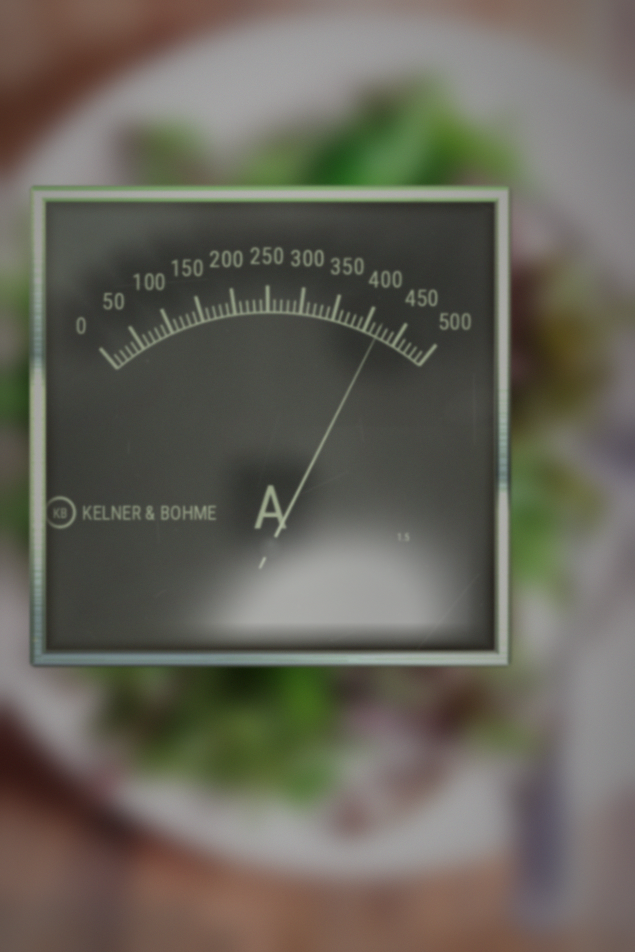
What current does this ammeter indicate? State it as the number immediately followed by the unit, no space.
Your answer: 420A
